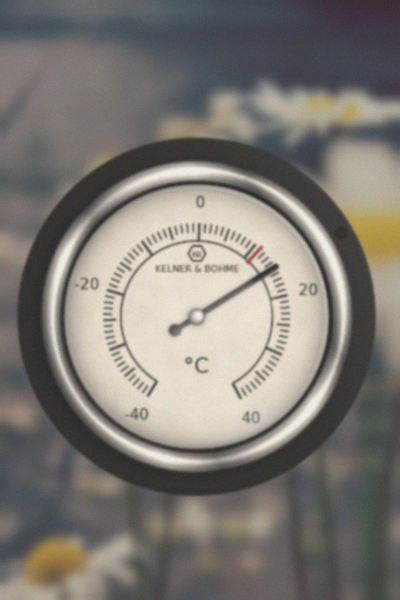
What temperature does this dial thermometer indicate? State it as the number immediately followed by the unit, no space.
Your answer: 15°C
